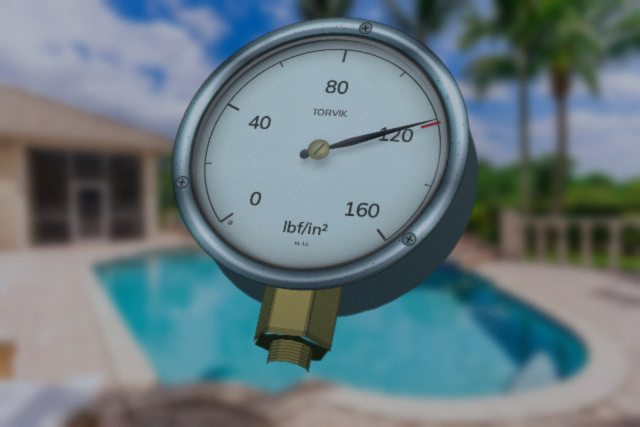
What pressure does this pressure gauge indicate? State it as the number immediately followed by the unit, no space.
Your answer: 120psi
